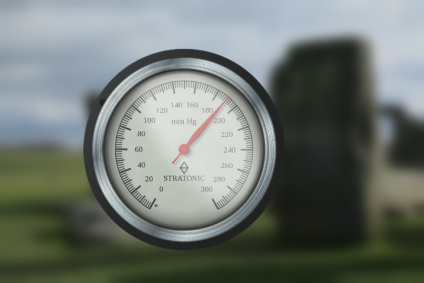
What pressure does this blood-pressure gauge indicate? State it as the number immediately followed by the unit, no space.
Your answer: 190mmHg
